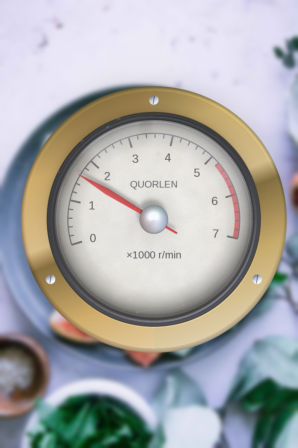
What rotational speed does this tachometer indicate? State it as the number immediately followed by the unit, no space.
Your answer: 1600rpm
